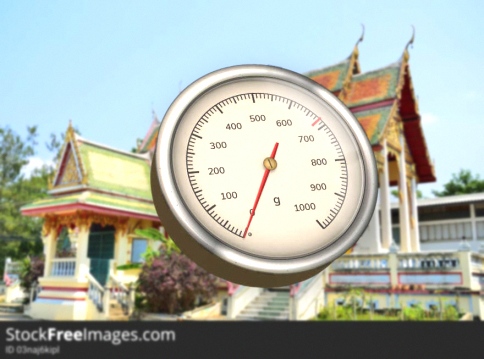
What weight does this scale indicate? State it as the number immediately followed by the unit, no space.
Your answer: 0g
